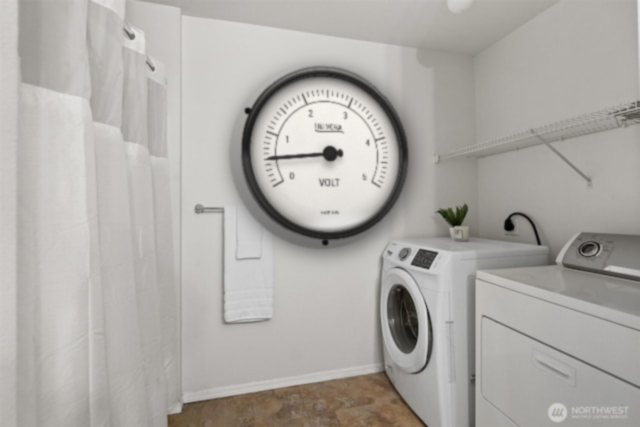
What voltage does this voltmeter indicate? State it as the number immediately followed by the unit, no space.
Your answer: 0.5V
